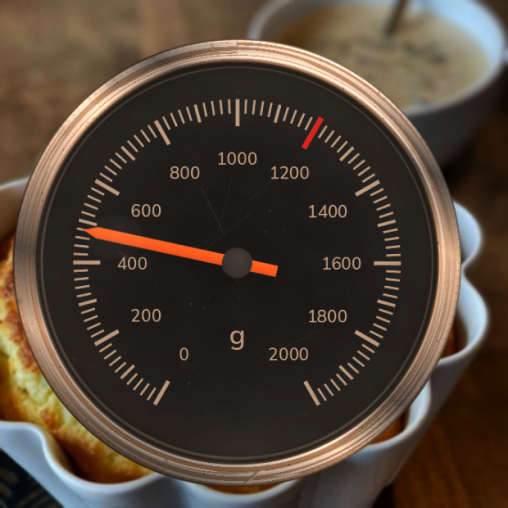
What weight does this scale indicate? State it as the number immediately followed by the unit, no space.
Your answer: 480g
